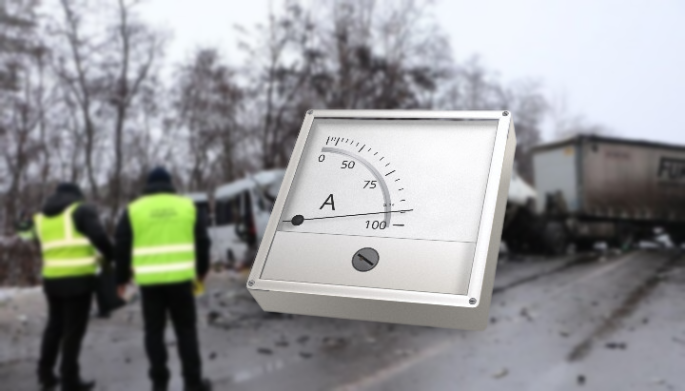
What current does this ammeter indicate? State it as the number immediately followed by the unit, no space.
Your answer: 95A
